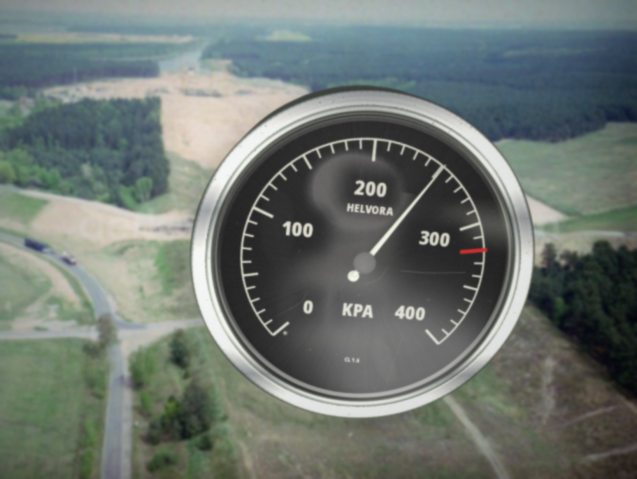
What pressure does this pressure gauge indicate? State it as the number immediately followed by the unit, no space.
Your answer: 250kPa
